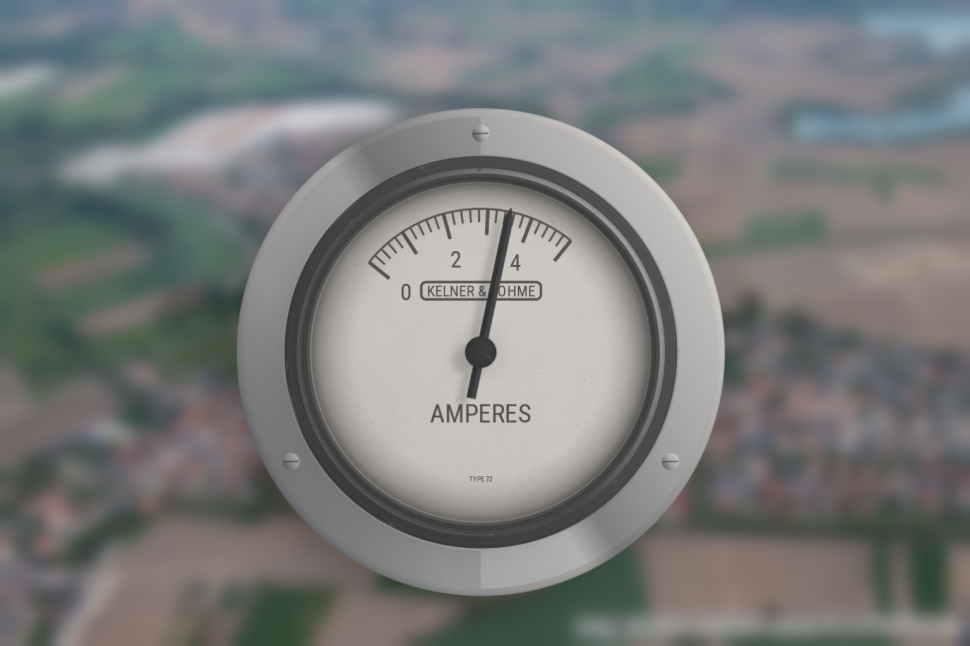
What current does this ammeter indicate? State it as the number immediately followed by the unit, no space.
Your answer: 3.5A
